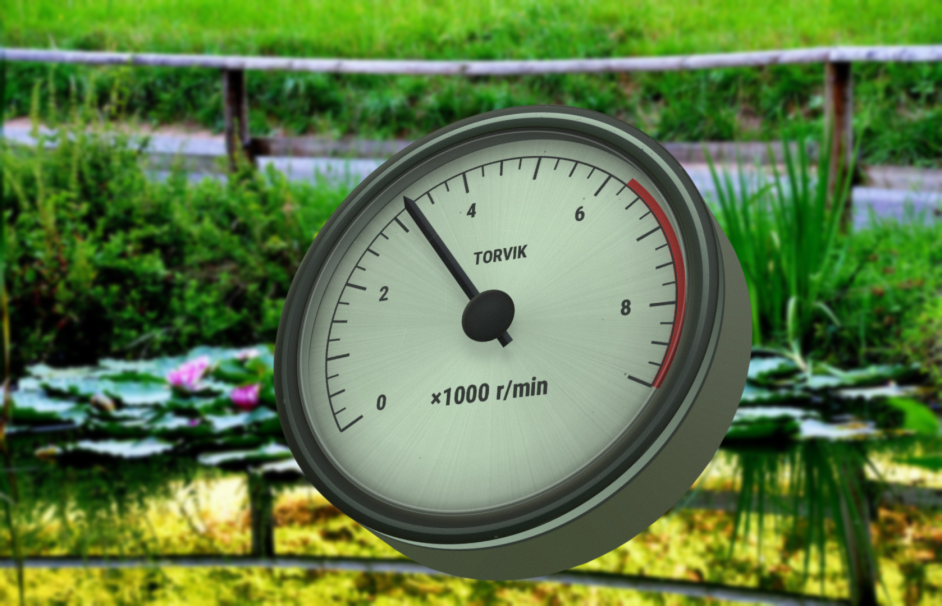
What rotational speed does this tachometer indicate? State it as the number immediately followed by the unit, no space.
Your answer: 3250rpm
